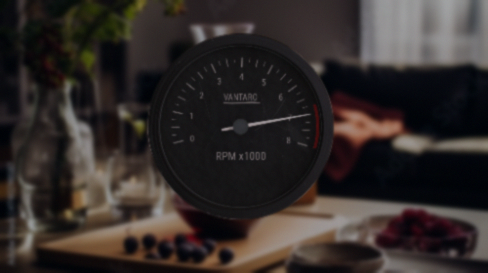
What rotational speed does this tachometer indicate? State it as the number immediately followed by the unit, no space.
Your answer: 7000rpm
